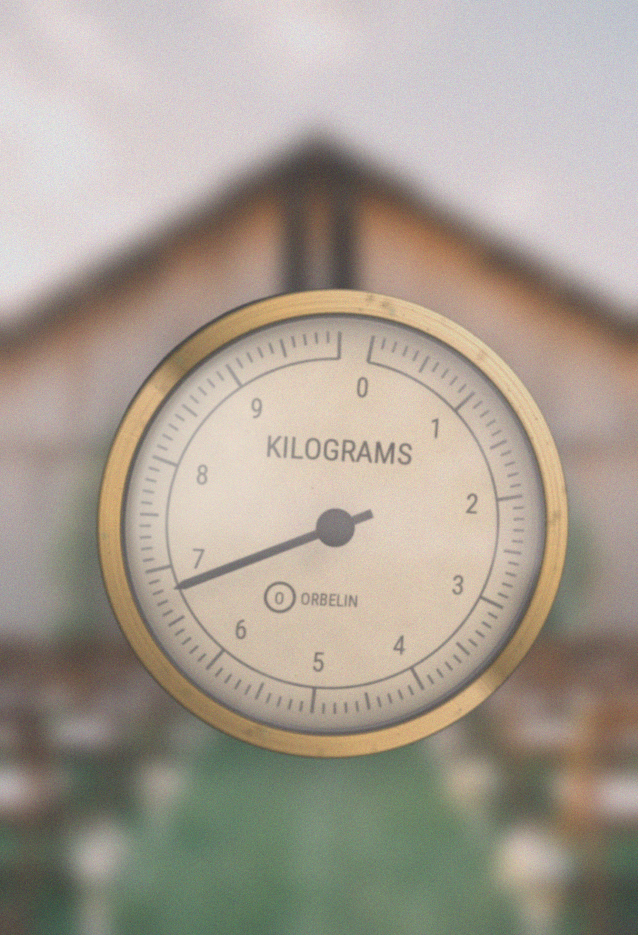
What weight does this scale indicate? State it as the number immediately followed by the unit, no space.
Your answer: 6.8kg
